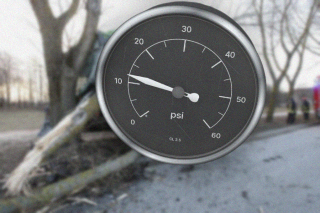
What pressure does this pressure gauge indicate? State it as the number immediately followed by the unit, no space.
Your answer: 12.5psi
